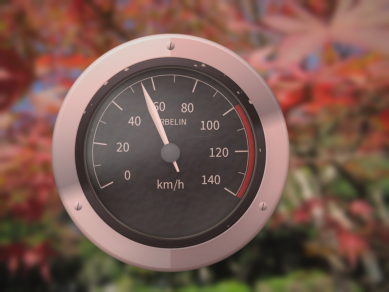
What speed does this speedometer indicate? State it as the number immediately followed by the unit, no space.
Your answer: 55km/h
